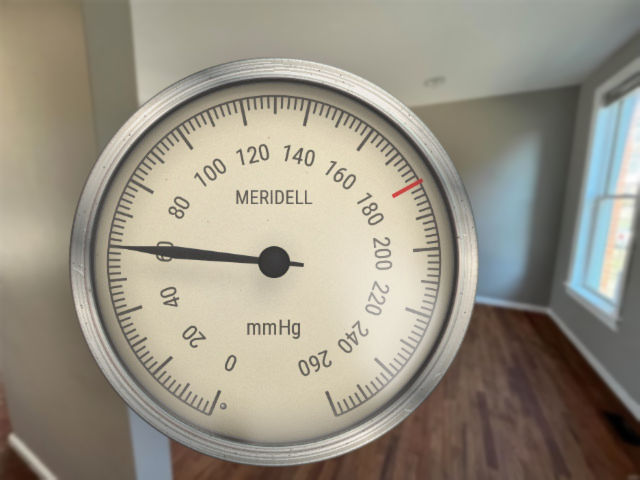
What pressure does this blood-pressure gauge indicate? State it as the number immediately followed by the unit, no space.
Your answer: 60mmHg
